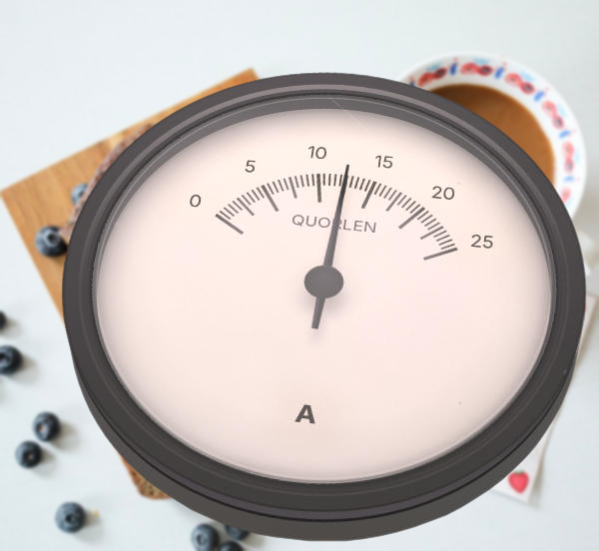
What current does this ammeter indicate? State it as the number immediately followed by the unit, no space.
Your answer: 12.5A
